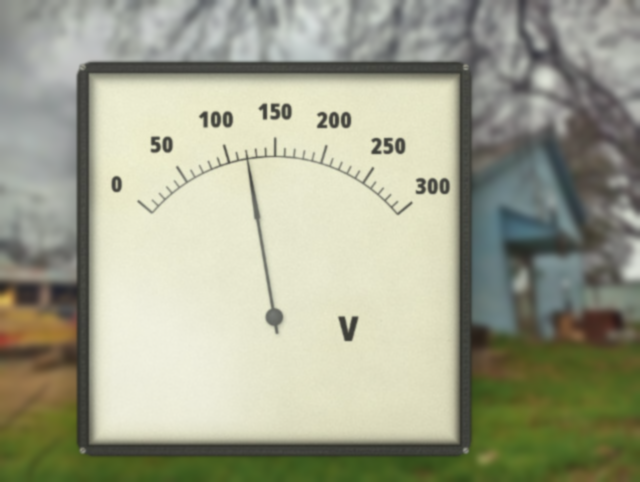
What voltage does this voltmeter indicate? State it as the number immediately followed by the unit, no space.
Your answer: 120V
